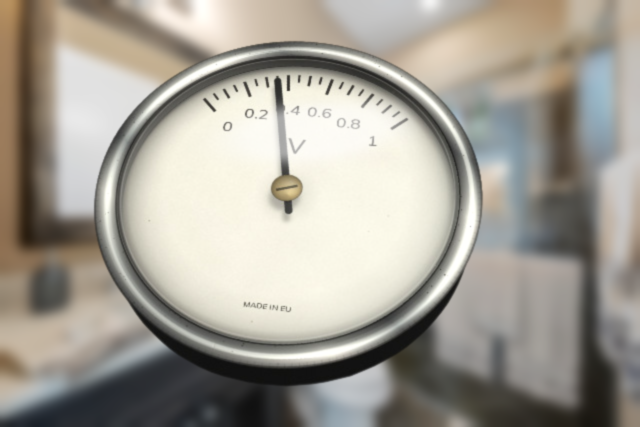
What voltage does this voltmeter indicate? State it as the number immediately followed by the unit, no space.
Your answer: 0.35V
